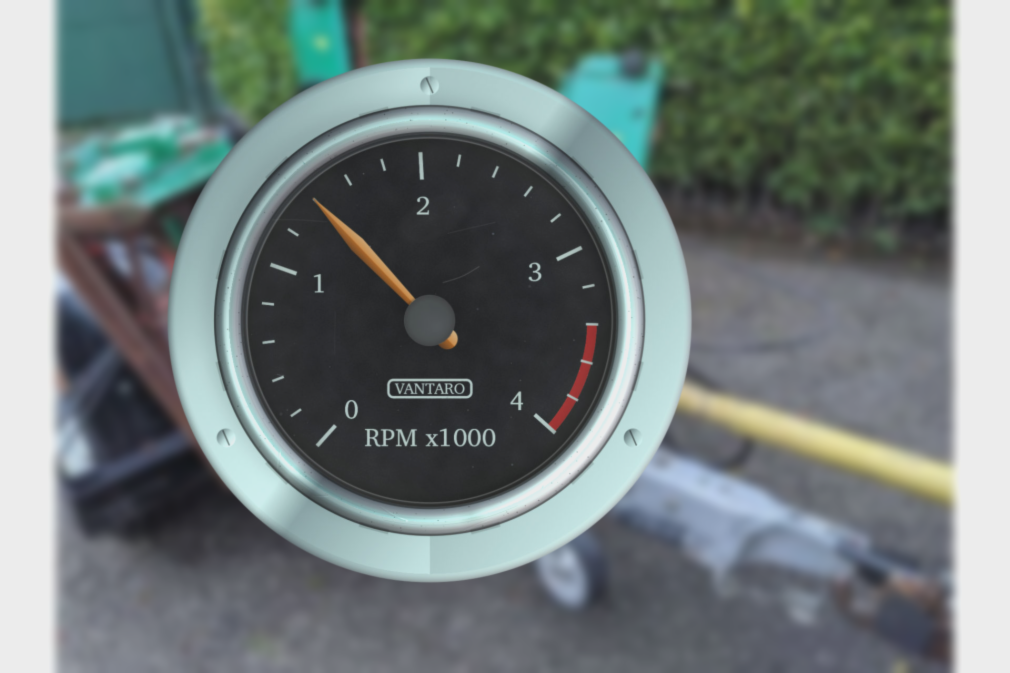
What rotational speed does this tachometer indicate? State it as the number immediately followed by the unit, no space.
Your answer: 1400rpm
